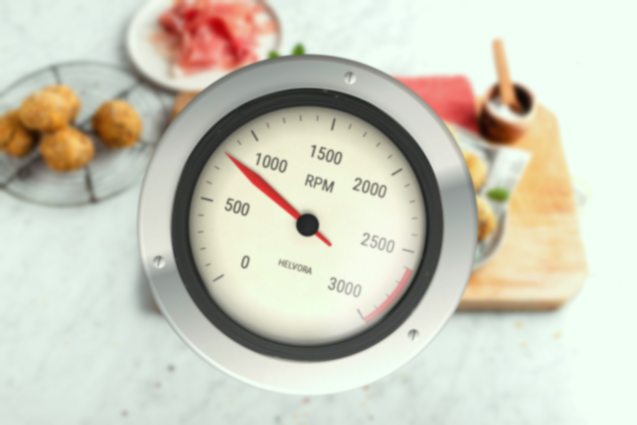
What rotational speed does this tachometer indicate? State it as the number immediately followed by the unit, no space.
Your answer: 800rpm
